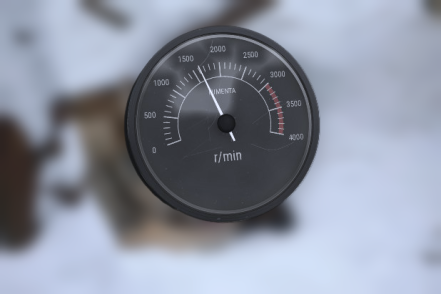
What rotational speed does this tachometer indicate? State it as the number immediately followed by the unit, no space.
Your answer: 1600rpm
